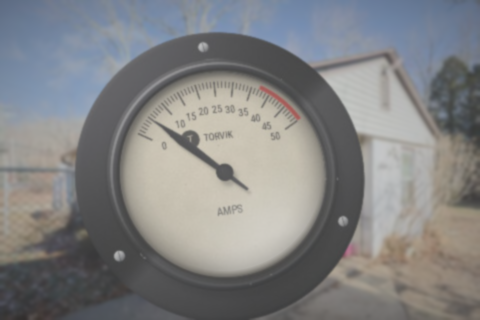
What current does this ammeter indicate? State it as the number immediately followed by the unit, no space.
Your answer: 5A
